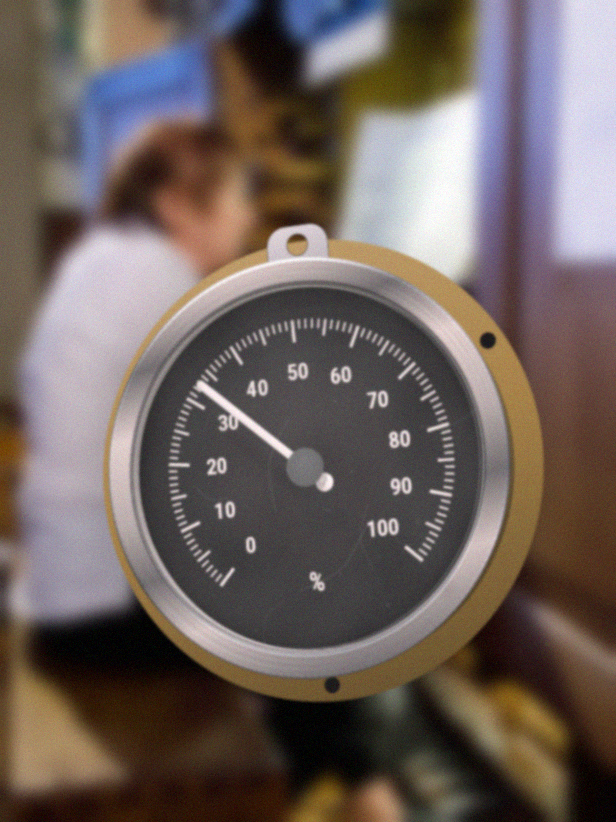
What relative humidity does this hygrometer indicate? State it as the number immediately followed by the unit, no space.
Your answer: 33%
